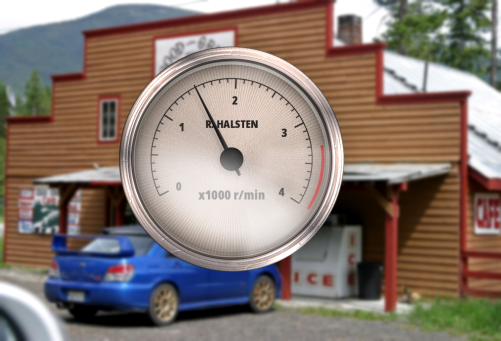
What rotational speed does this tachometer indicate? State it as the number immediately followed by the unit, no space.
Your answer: 1500rpm
